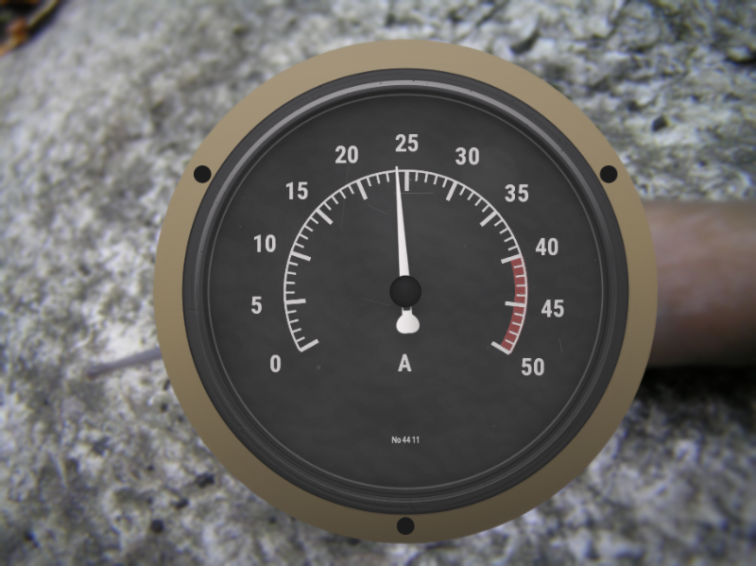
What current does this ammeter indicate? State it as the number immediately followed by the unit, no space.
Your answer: 24A
